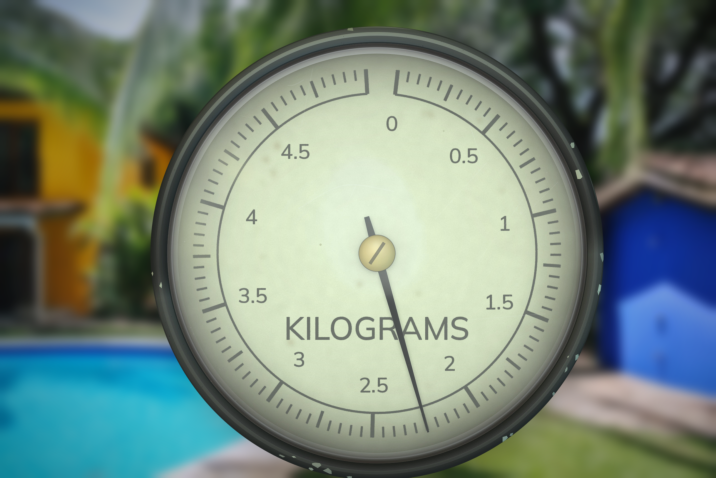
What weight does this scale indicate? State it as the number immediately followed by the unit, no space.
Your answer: 2.25kg
